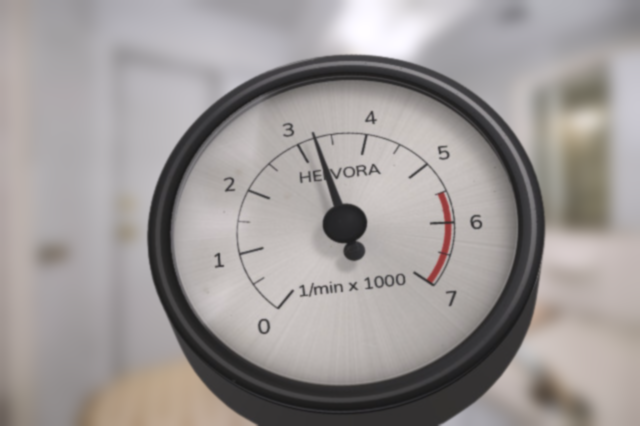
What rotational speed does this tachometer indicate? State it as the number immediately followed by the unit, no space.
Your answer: 3250rpm
